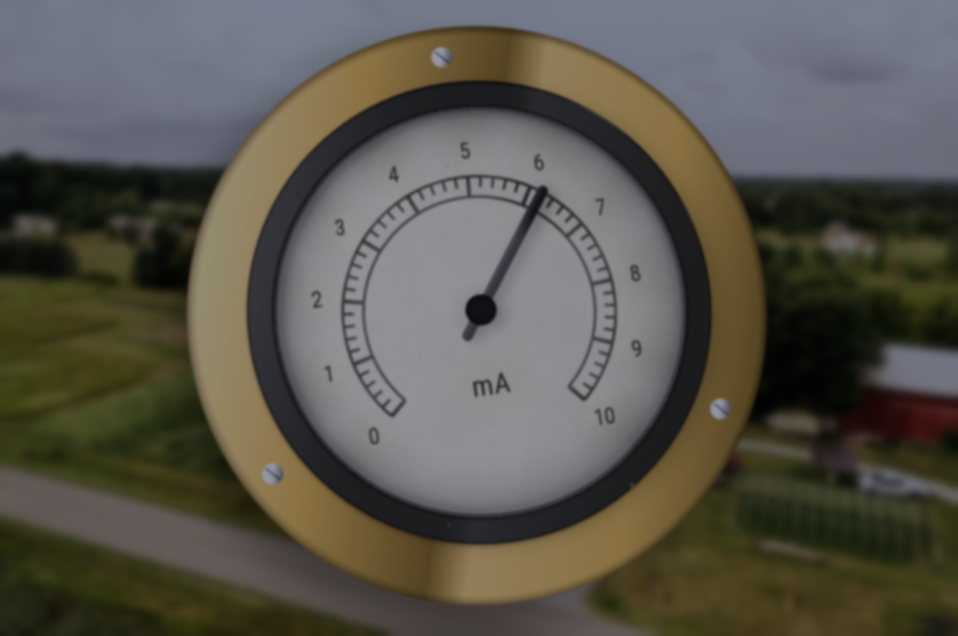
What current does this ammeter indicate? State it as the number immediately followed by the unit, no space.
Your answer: 6.2mA
